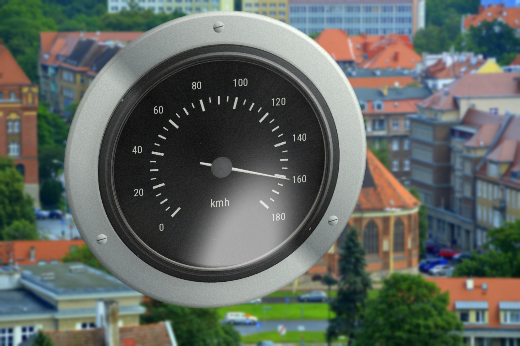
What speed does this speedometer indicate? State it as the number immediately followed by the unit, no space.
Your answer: 160km/h
